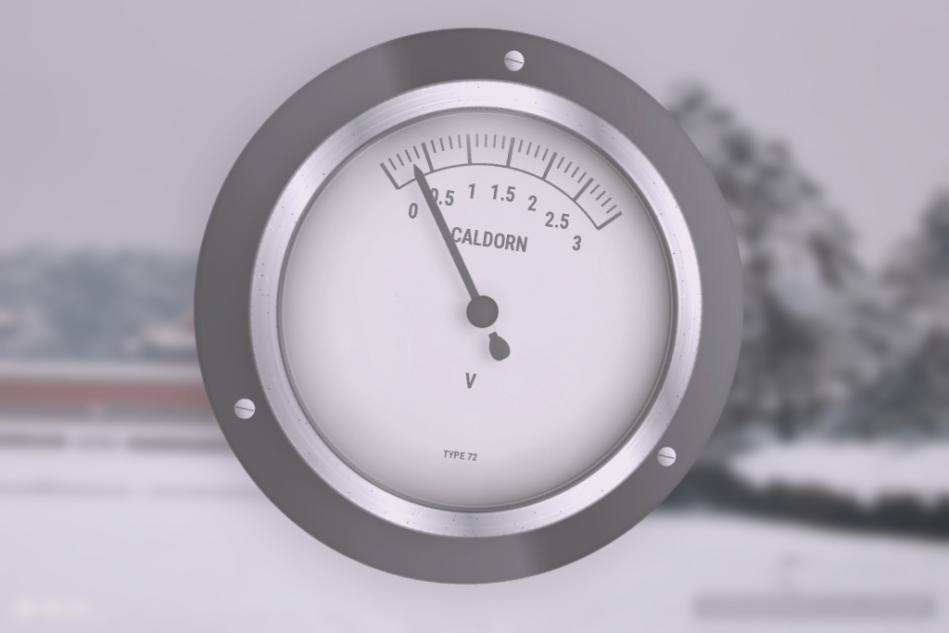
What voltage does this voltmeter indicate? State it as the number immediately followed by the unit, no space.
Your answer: 0.3V
